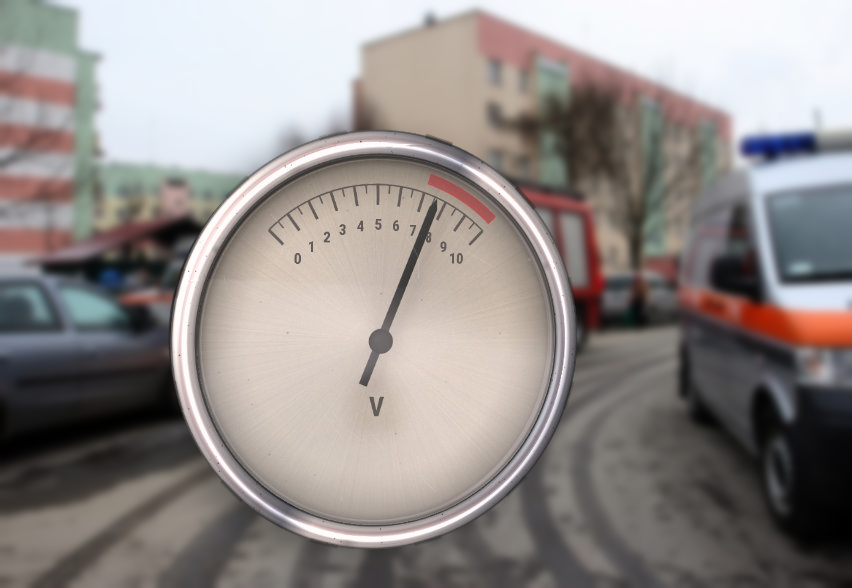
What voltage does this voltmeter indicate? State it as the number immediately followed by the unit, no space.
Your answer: 7.5V
